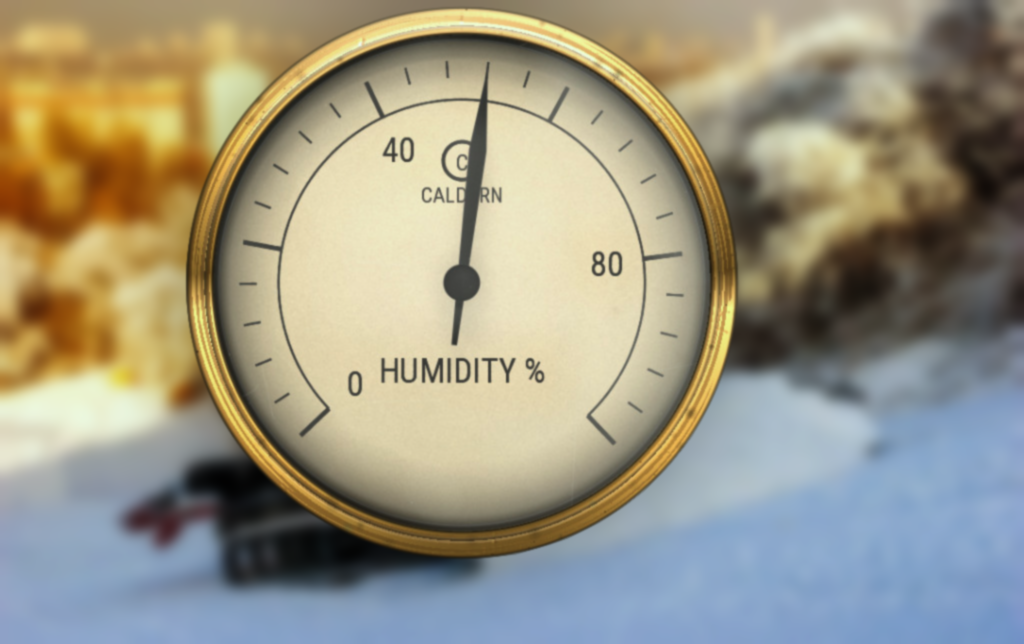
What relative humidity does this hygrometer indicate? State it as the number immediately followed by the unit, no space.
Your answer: 52%
